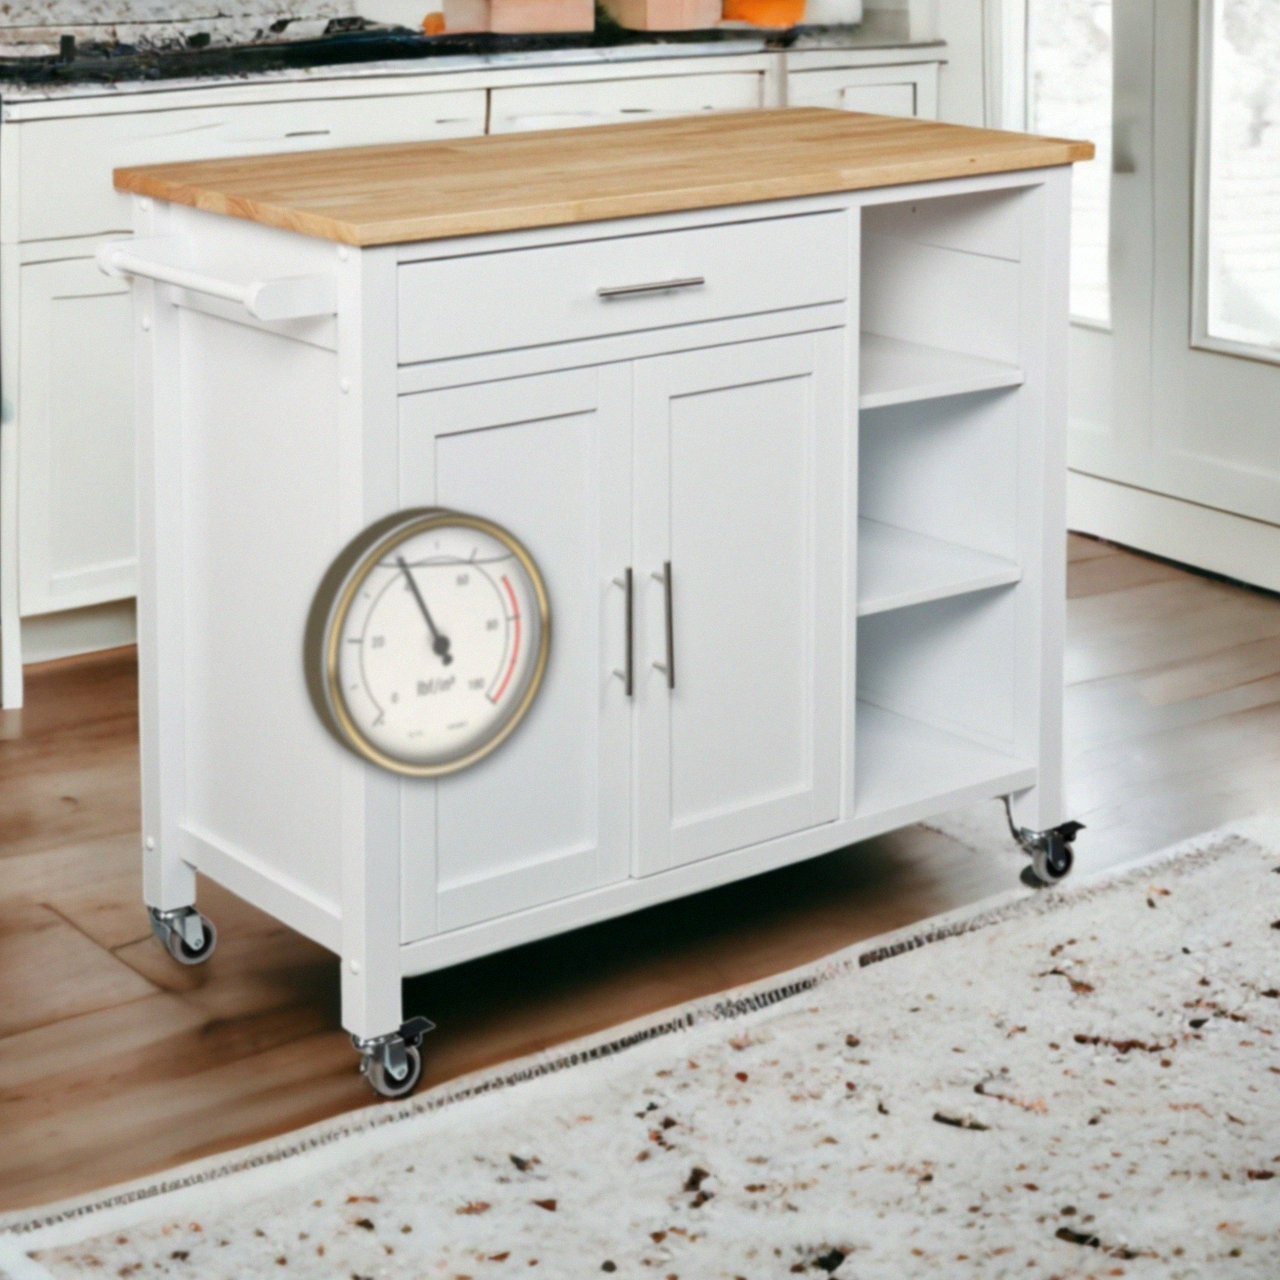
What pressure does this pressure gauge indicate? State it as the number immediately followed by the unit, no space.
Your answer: 40psi
